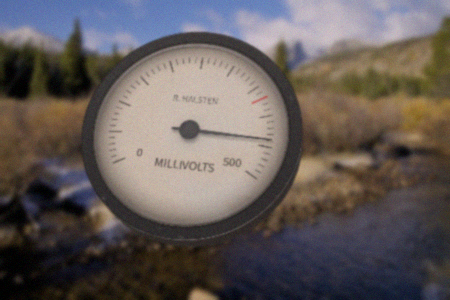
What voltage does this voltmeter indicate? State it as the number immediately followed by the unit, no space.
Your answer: 440mV
